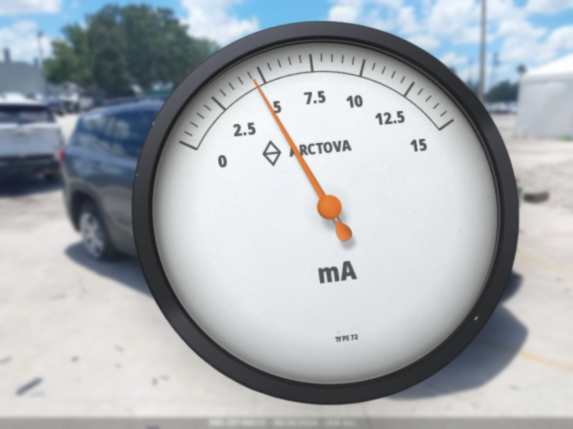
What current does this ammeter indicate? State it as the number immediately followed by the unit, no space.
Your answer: 4.5mA
